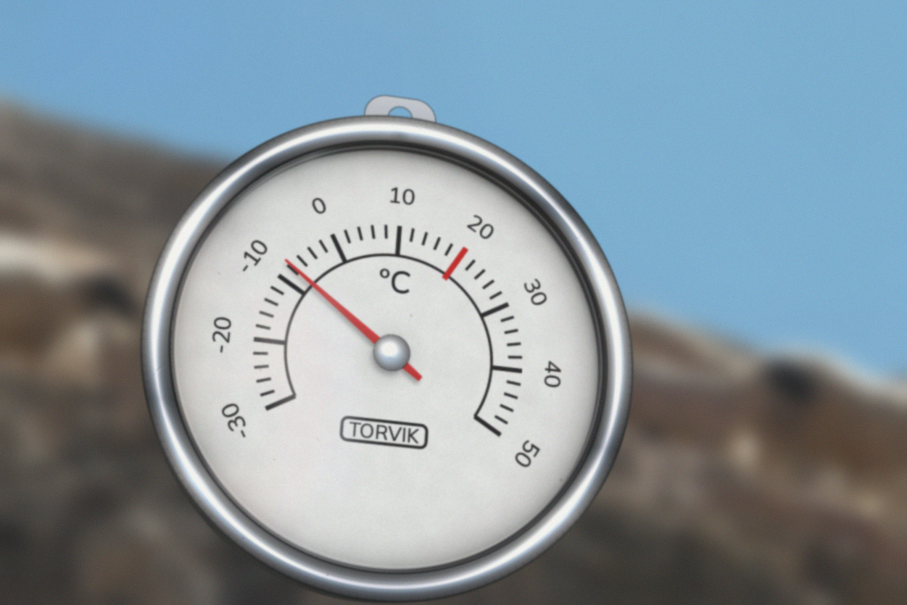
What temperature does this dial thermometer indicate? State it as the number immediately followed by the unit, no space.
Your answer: -8°C
